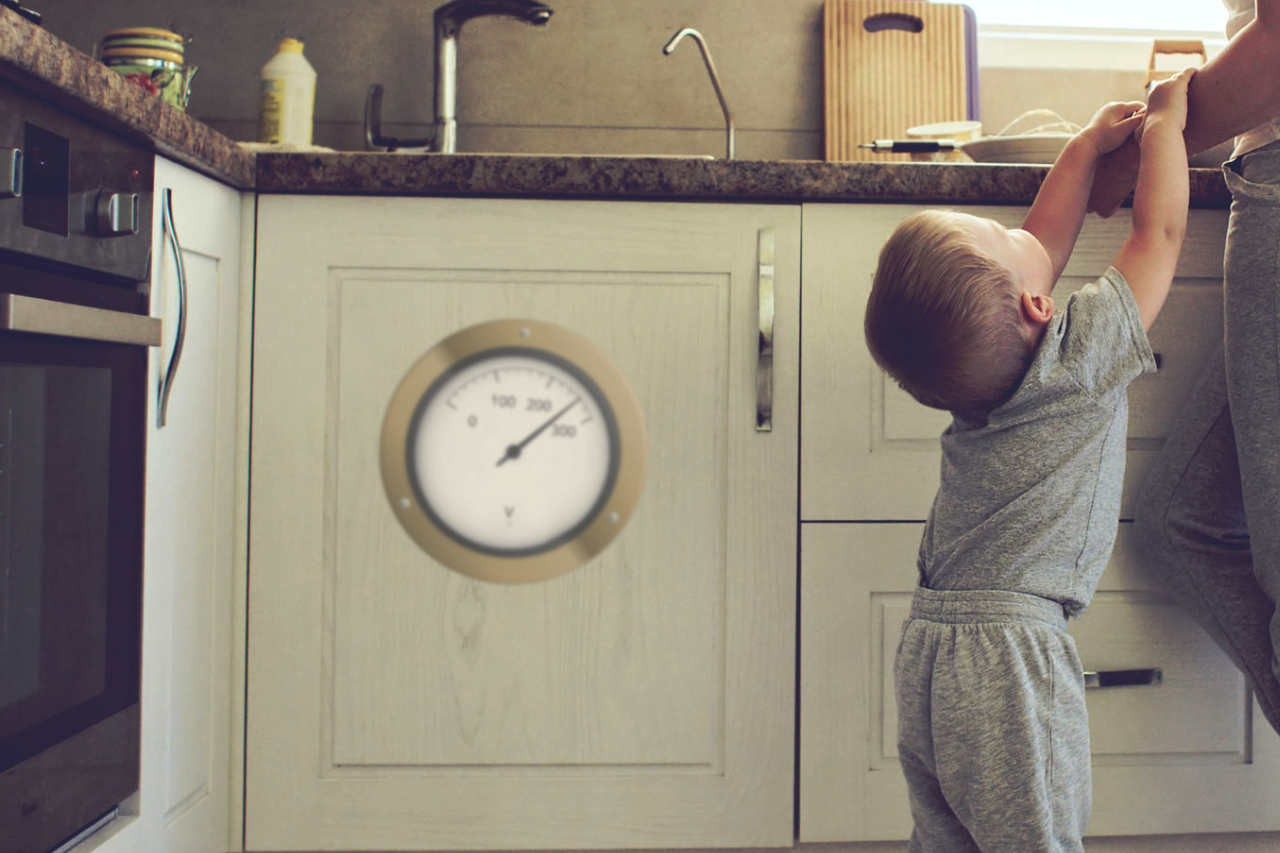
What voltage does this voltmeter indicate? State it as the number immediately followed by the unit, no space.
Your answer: 260V
